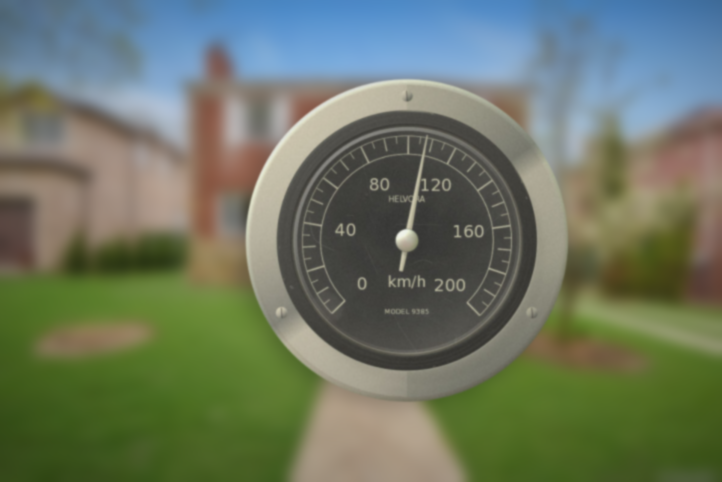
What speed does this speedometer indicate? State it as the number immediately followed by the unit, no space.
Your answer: 107.5km/h
